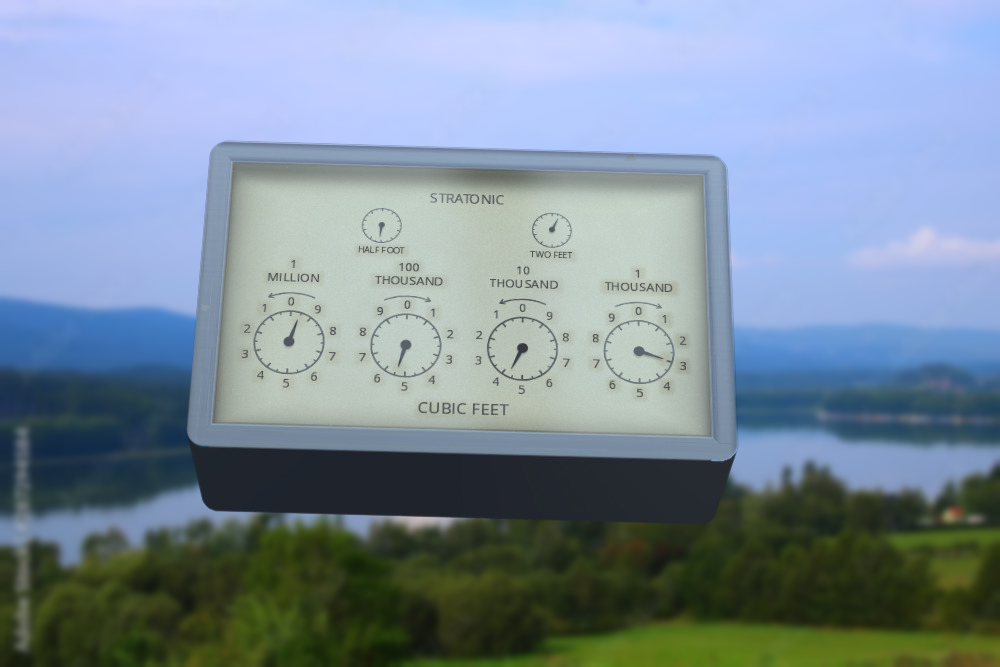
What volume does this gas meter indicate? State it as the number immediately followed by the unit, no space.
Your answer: 954300ft³
